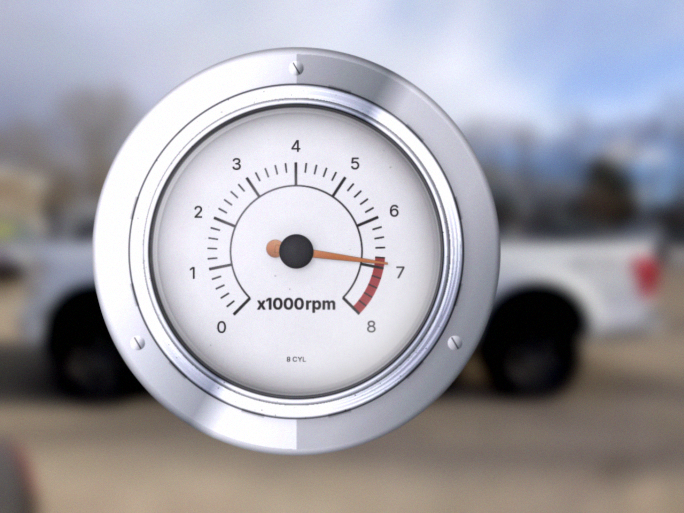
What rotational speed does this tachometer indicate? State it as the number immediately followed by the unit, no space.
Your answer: 6900rpm
